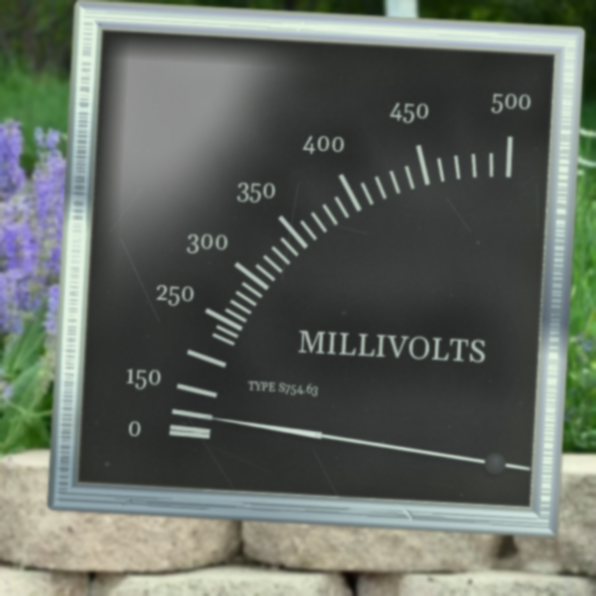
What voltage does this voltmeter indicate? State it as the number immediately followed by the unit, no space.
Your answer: 100mV
